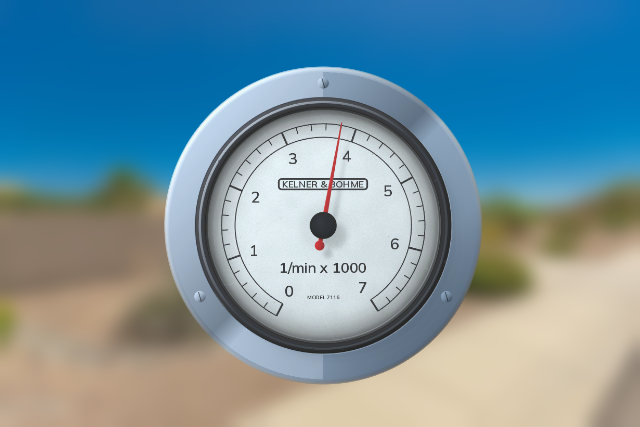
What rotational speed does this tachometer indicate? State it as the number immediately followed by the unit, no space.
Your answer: 3800rpm
